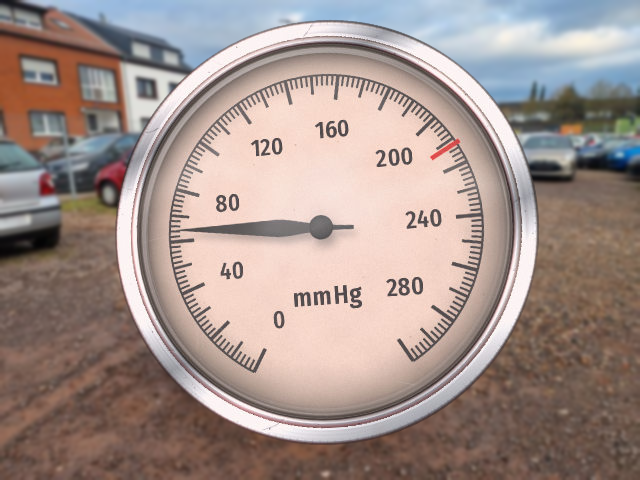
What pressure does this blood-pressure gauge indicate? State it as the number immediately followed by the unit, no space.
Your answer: 64mmHg
